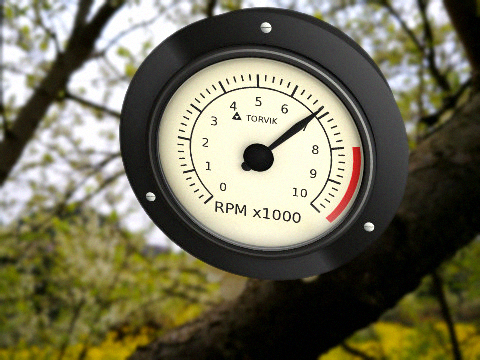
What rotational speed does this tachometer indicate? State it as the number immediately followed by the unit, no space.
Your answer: 6800rpm
